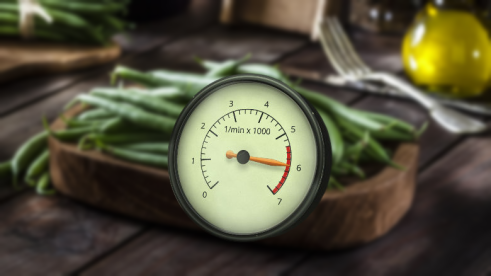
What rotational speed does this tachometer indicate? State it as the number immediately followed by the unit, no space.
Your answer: 6000rpm
